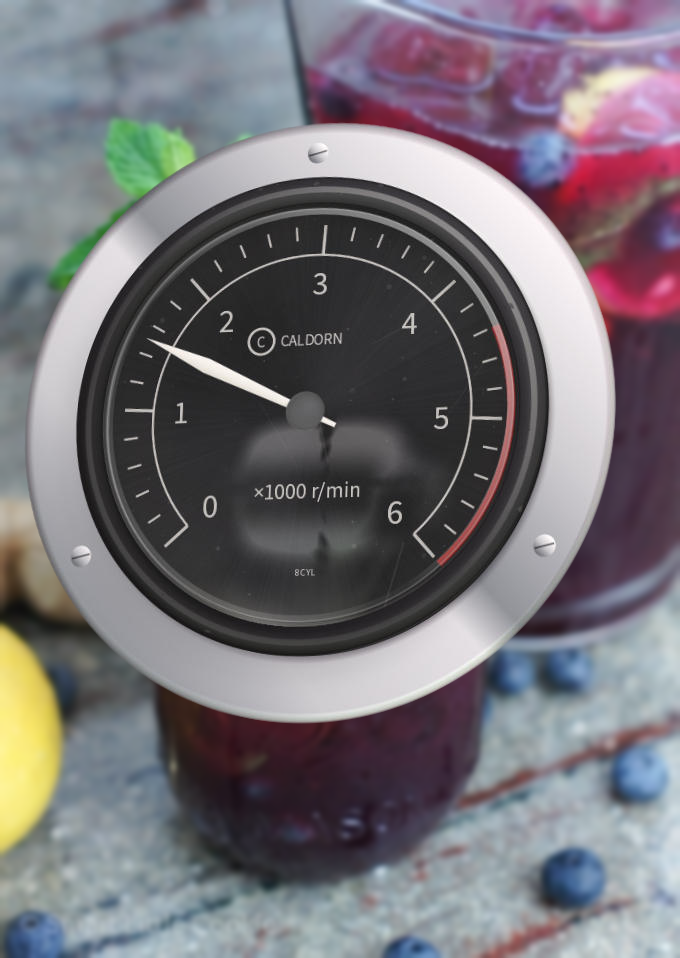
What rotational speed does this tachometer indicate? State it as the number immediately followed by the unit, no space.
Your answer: 1500rpm
